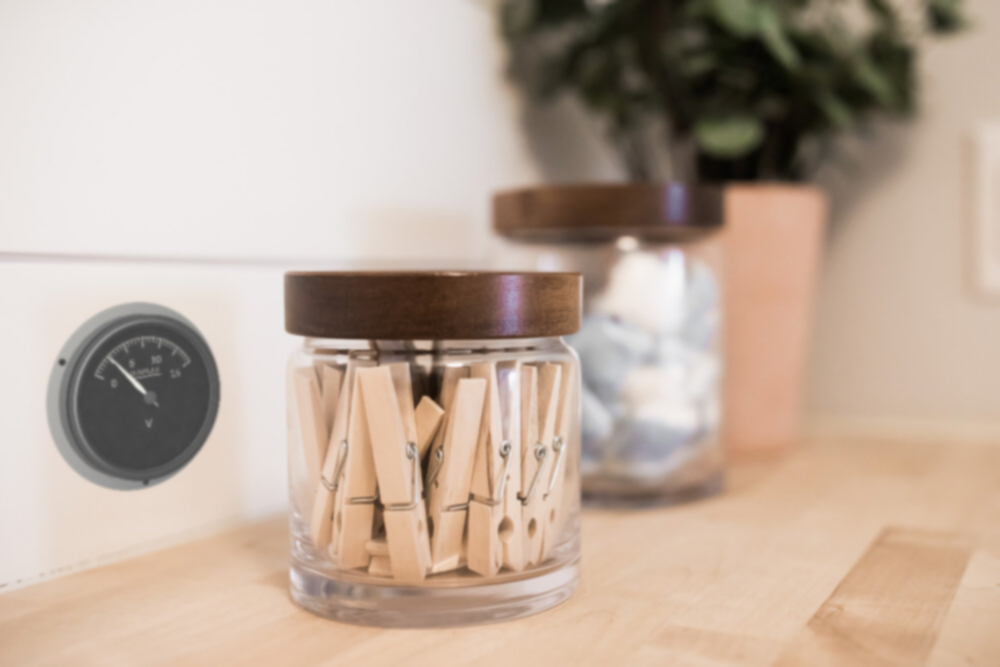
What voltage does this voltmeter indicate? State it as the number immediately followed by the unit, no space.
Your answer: 2.5V
